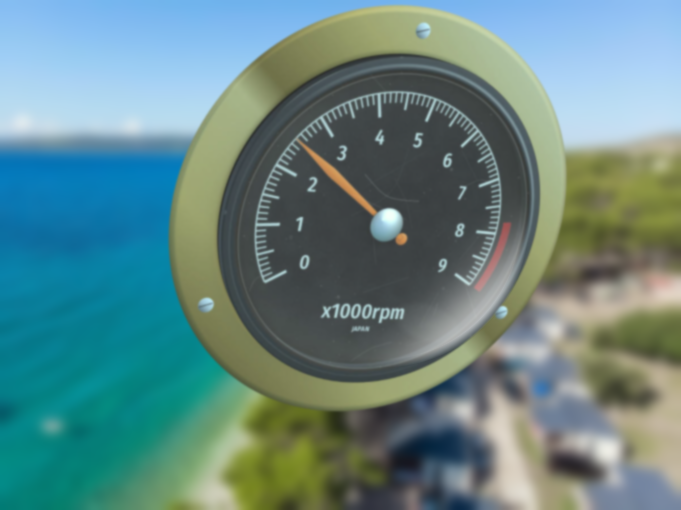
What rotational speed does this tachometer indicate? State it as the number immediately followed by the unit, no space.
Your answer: 2500rpm
